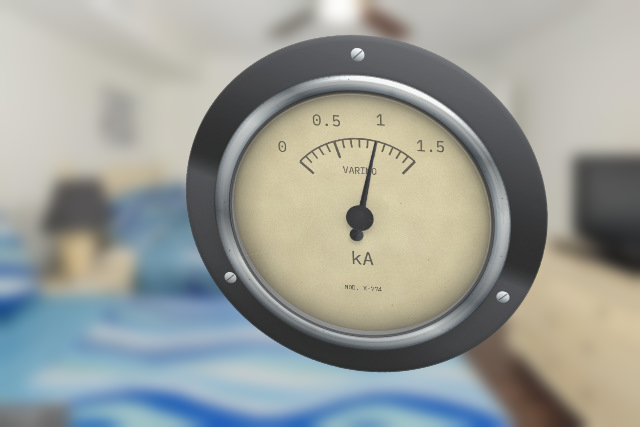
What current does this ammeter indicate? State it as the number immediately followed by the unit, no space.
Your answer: 1kA
